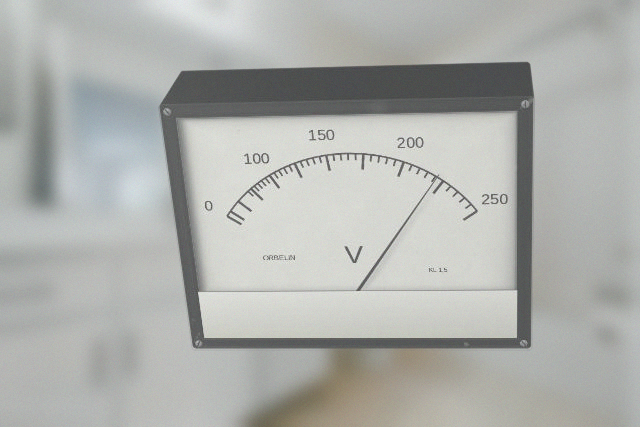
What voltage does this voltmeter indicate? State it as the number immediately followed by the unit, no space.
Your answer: 220V
